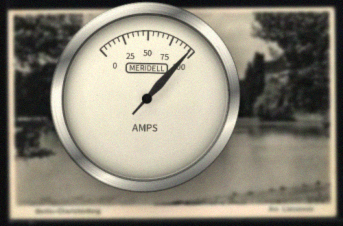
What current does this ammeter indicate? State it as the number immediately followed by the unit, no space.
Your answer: 95A
